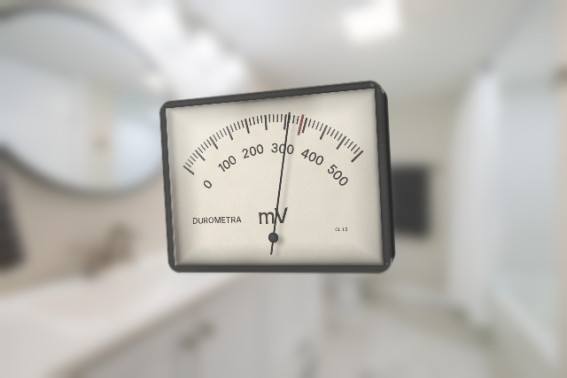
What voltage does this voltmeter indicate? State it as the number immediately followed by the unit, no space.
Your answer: 310mV
